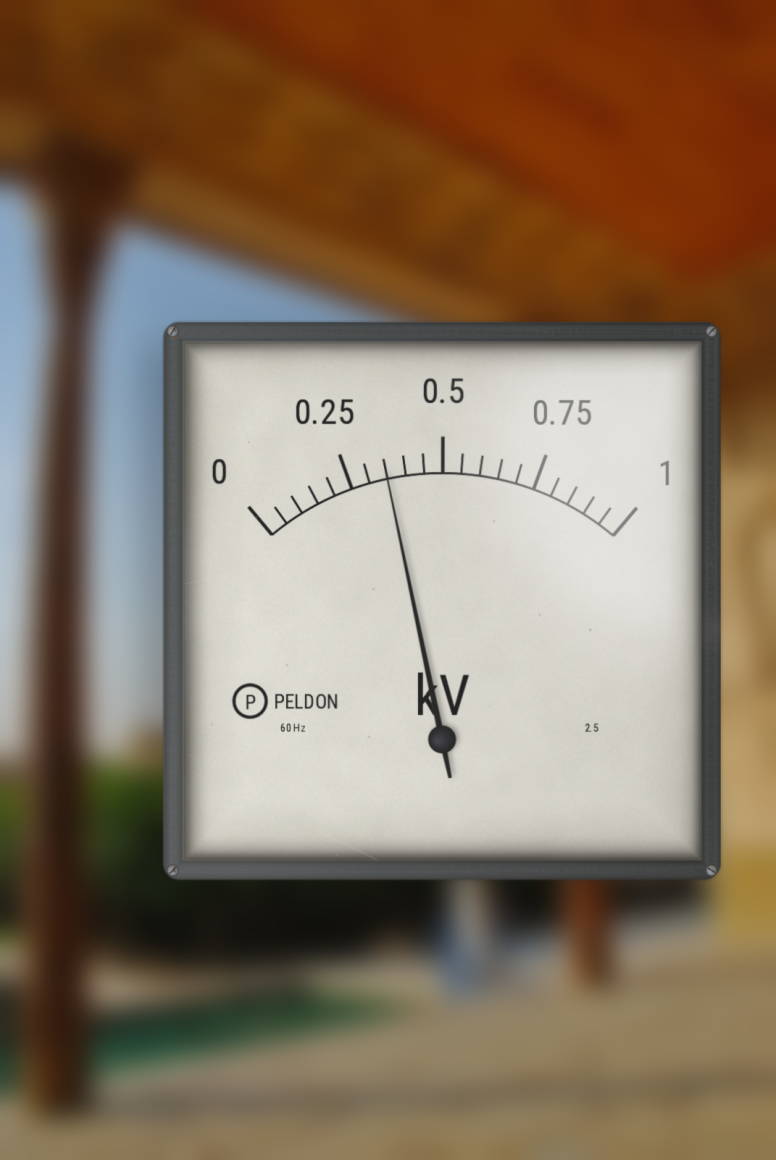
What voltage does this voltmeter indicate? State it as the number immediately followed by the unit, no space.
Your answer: 0.35kV
